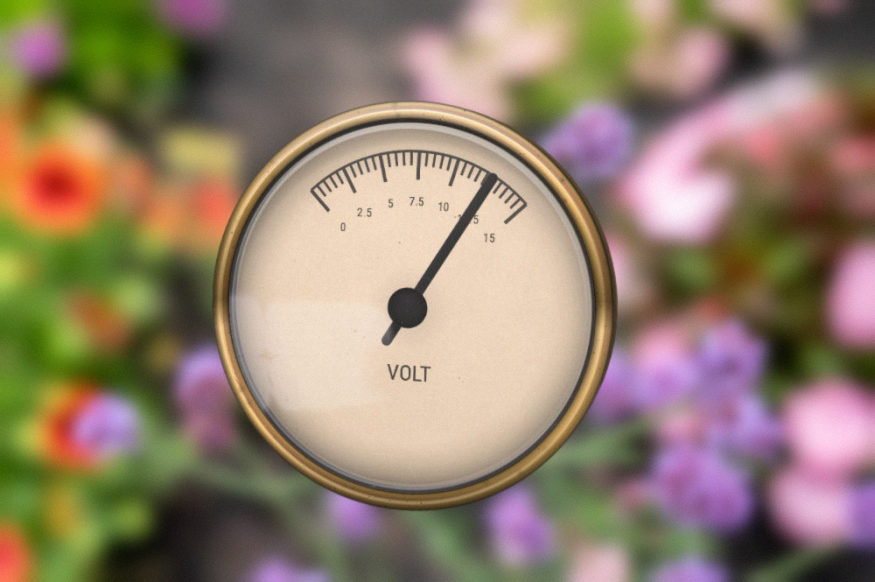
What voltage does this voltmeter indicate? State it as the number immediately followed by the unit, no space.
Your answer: 12.5V
